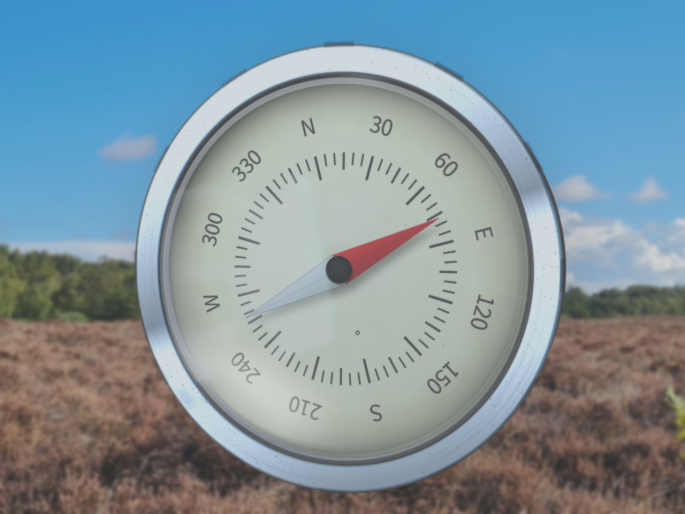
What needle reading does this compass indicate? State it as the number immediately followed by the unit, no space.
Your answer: 77.5°
